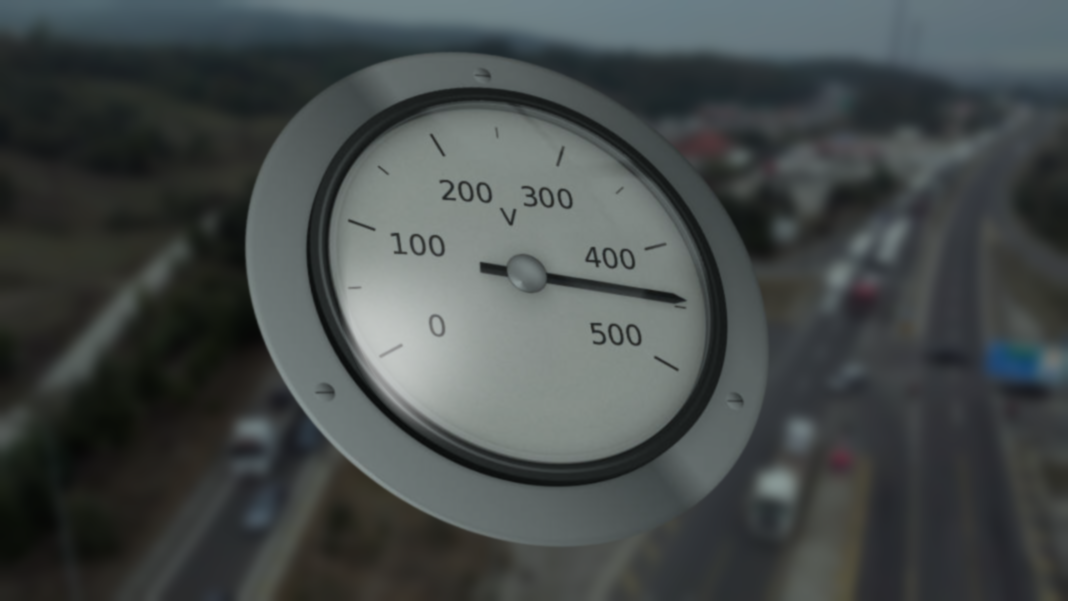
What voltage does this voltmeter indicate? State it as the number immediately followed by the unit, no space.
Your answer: 450V
